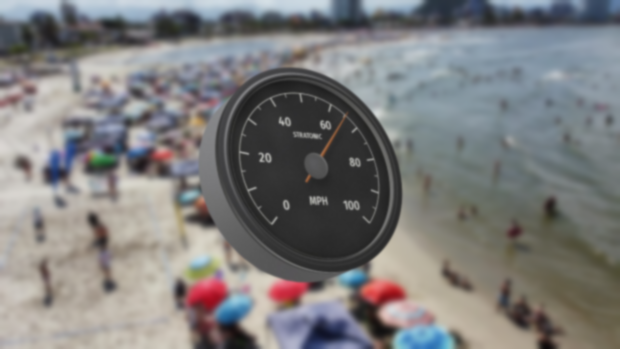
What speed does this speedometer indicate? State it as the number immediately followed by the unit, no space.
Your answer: 65mph
